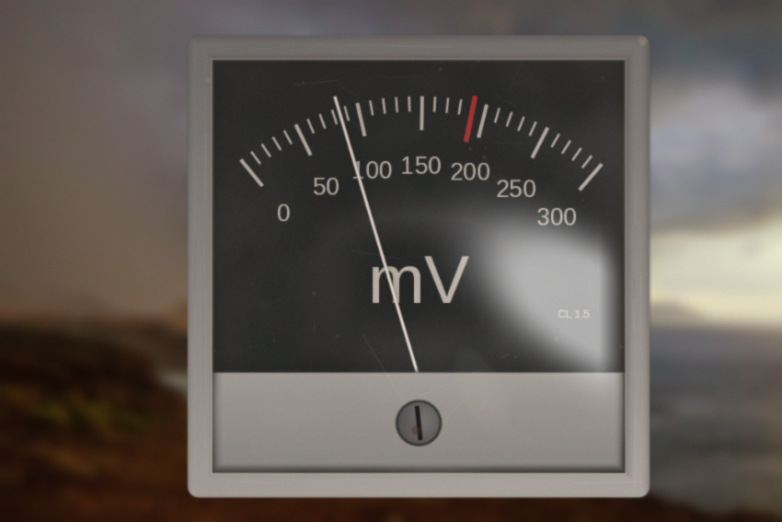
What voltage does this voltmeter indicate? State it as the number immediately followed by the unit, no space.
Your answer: 85mV
